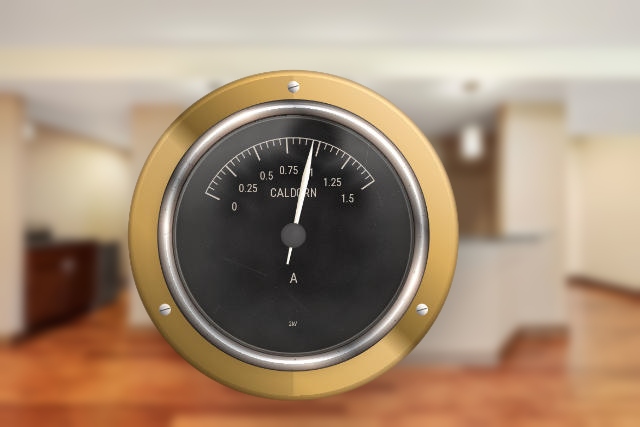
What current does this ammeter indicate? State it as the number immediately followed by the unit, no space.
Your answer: 0.95A
